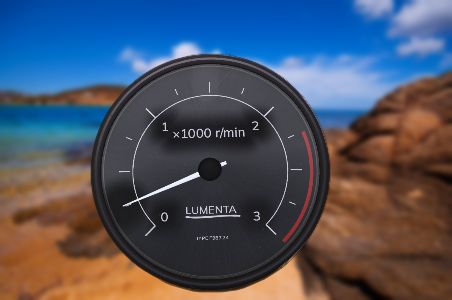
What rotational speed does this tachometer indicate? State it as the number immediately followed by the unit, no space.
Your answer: 250rpm
